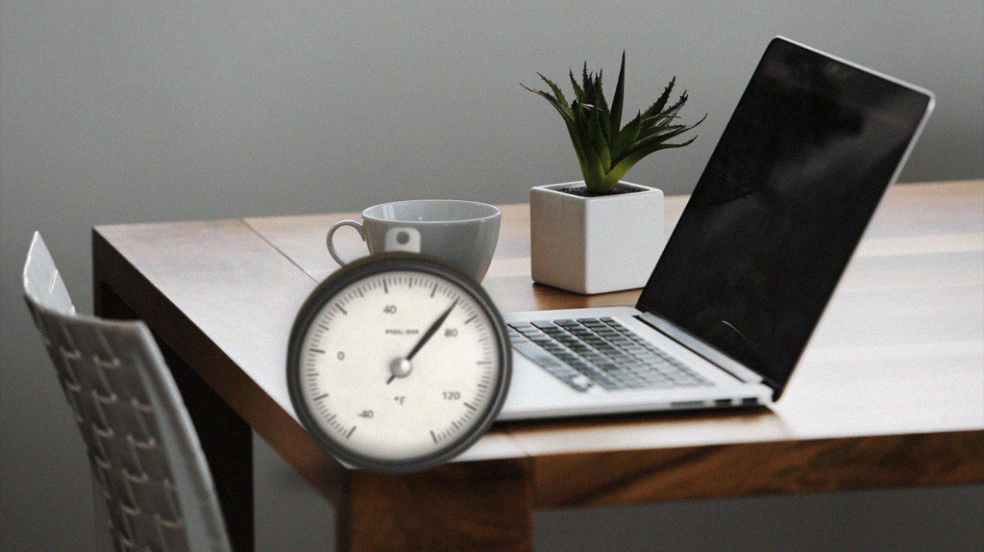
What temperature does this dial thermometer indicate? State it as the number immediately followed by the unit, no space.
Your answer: 70°F
